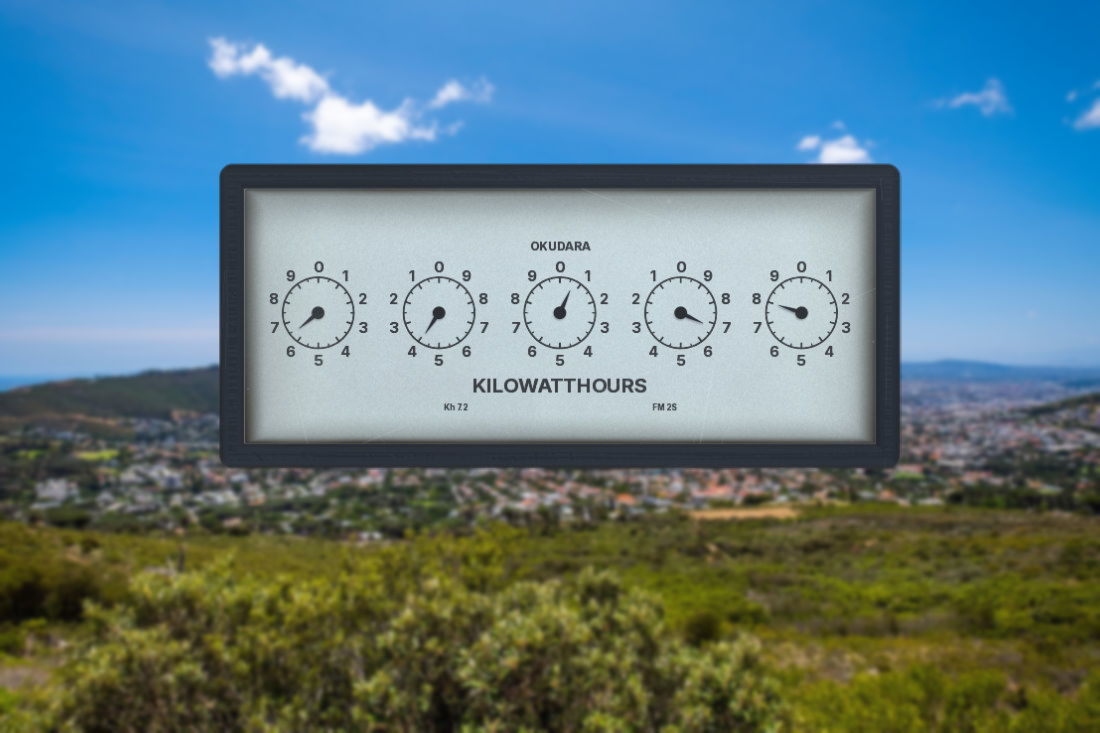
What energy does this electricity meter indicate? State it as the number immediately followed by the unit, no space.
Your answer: 64068kWh
